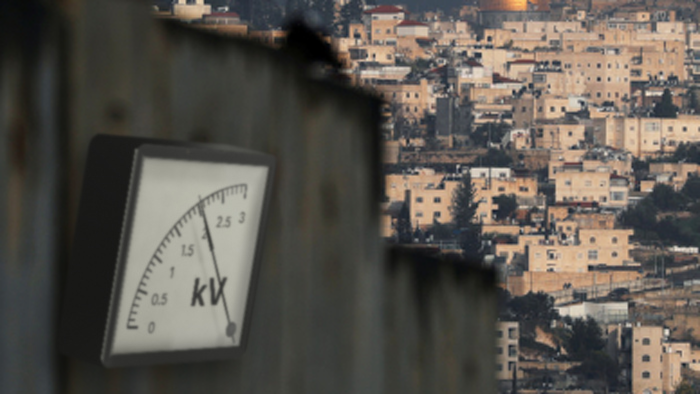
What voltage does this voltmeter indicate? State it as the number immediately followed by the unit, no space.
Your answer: 2kV
